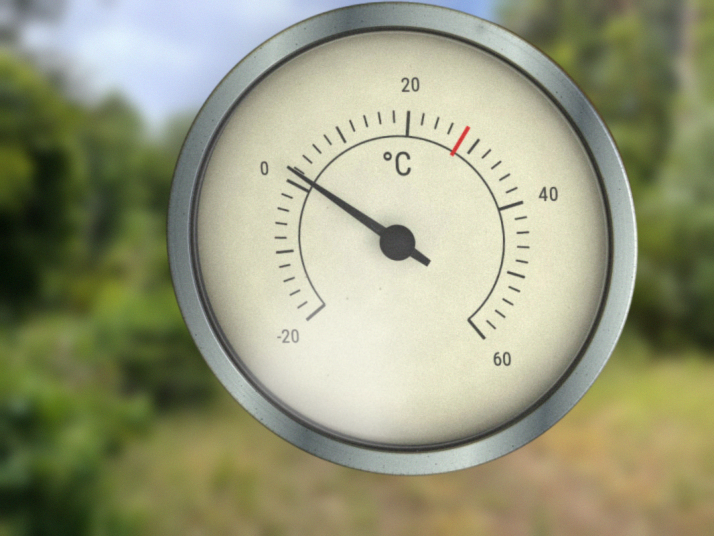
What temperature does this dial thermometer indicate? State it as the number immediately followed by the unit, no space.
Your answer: 2°C
